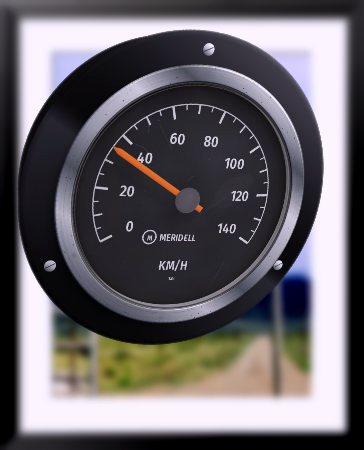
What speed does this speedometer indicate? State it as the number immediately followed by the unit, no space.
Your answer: 35km/h
